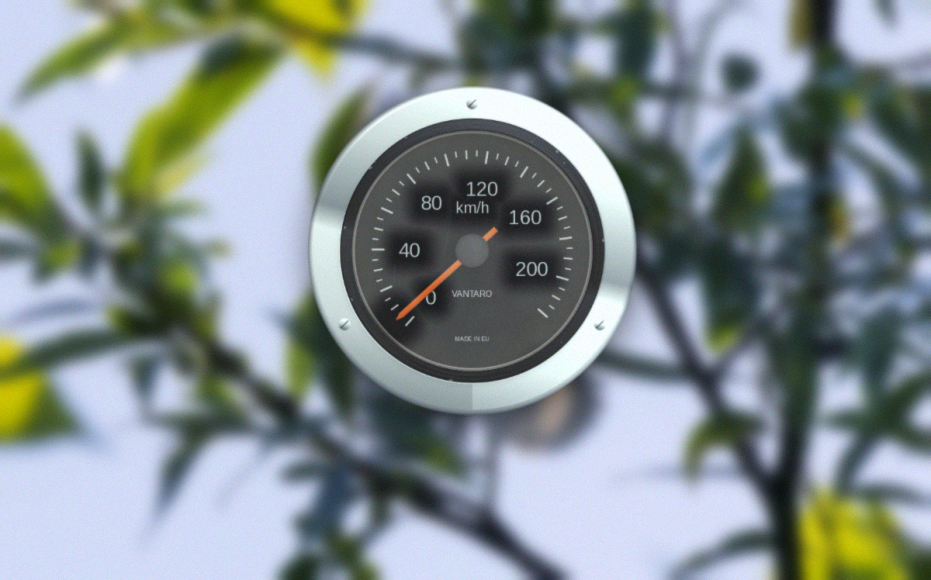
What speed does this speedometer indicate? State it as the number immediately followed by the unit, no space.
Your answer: 5km/h
